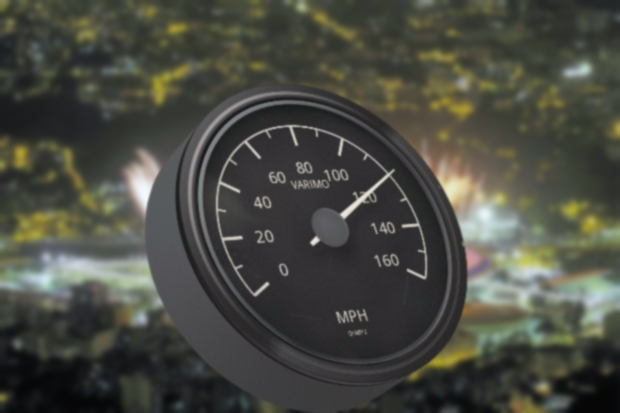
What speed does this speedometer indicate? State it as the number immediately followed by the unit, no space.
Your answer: 120mph
